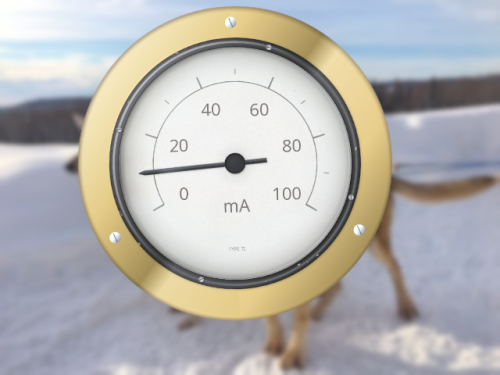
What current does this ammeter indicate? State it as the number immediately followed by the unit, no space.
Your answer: 10mA
